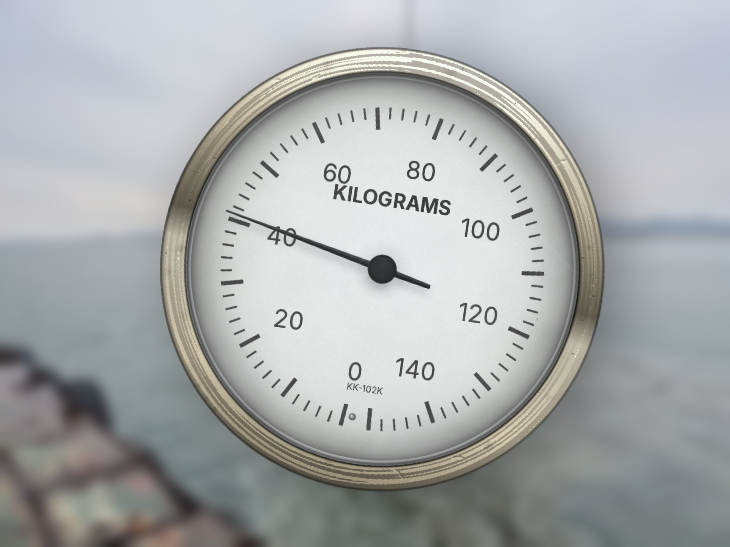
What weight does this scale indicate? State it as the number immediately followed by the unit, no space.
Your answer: 41kg
